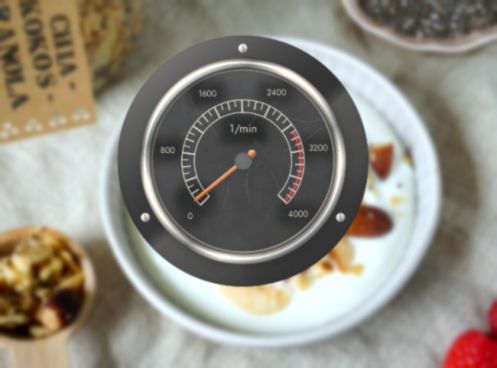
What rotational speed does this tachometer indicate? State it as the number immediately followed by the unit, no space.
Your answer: 100rpm
